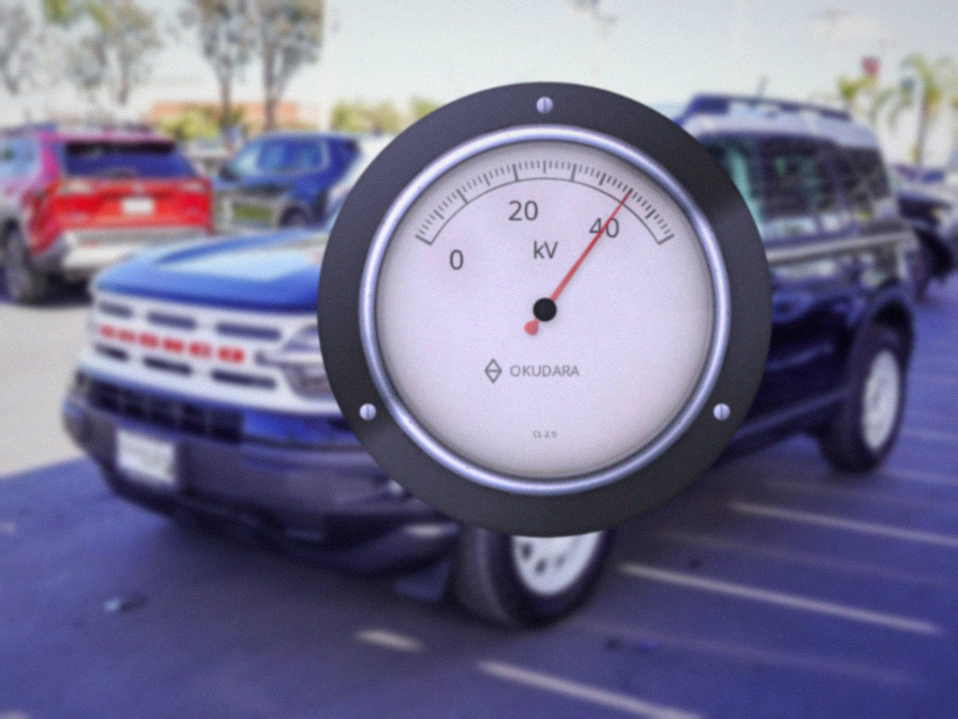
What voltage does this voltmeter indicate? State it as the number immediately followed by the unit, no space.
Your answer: 40kV
